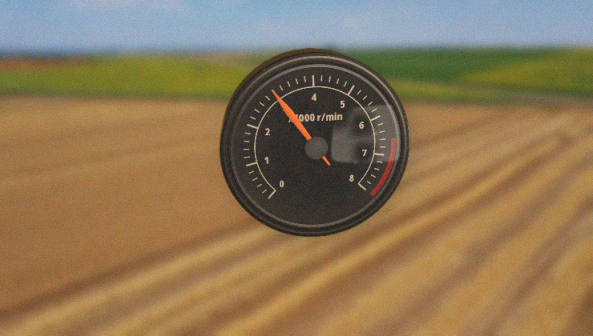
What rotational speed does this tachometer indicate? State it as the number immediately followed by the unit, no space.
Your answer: 3000rpm
